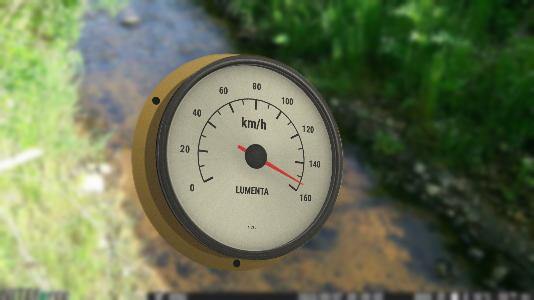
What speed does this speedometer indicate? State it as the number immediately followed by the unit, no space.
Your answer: 155km/h
